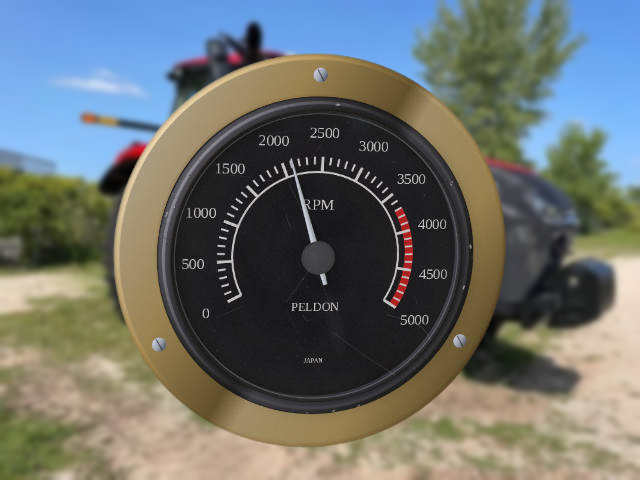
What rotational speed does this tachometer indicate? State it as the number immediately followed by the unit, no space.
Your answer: 2100rpm
